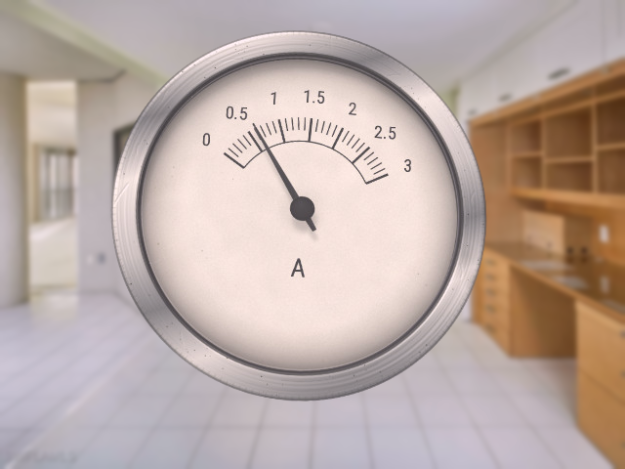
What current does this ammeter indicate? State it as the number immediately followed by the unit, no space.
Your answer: 0.6A
